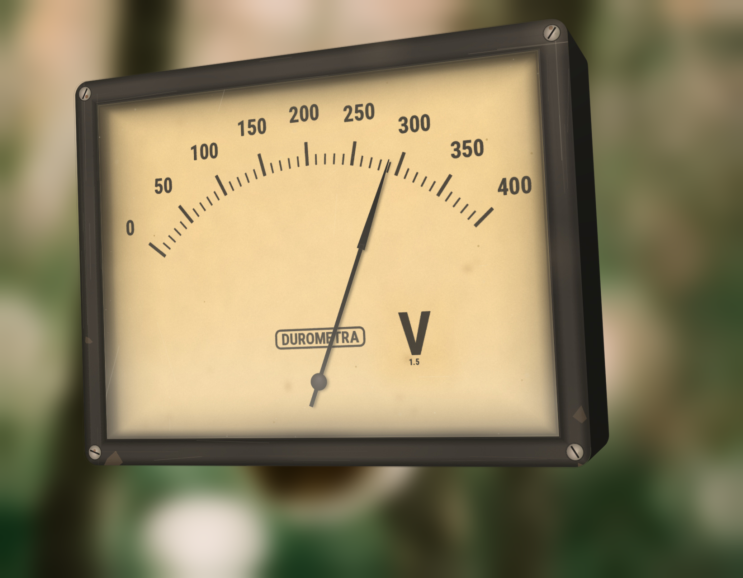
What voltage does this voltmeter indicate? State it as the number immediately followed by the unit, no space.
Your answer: 290V
